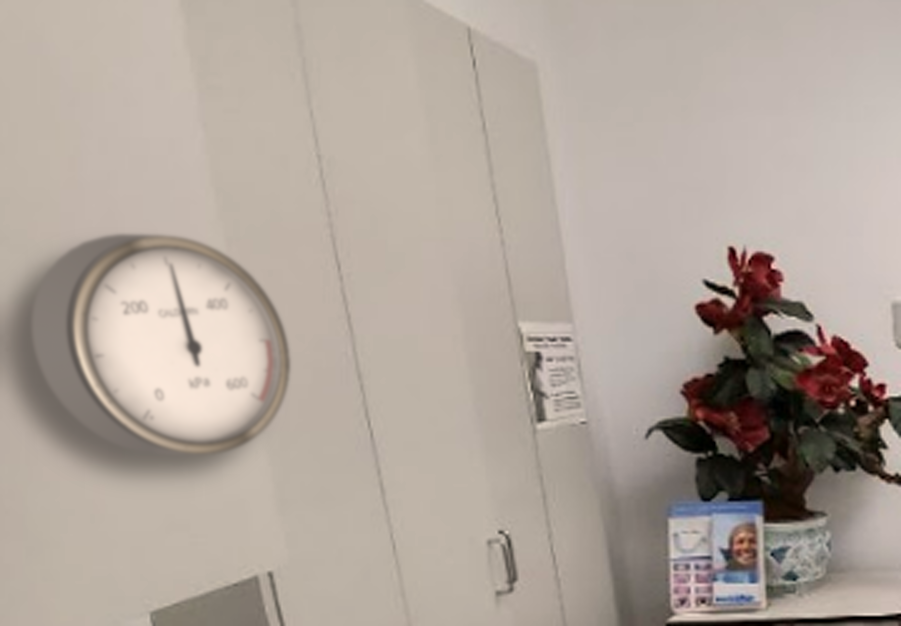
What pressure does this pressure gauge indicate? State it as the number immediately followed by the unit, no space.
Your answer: 300kPa
